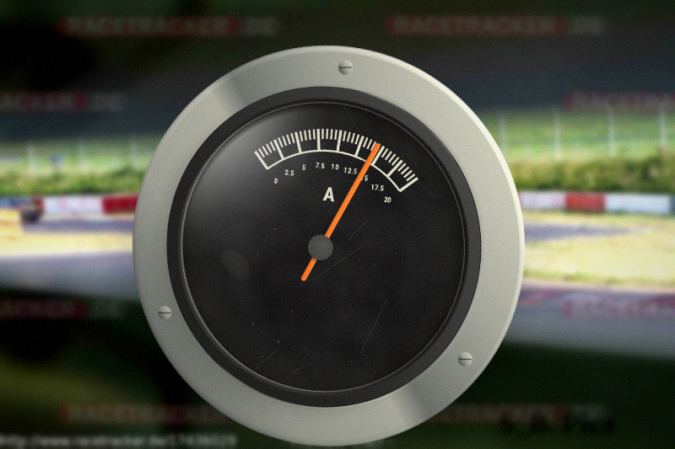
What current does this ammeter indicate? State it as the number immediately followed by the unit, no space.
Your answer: 14.5A
